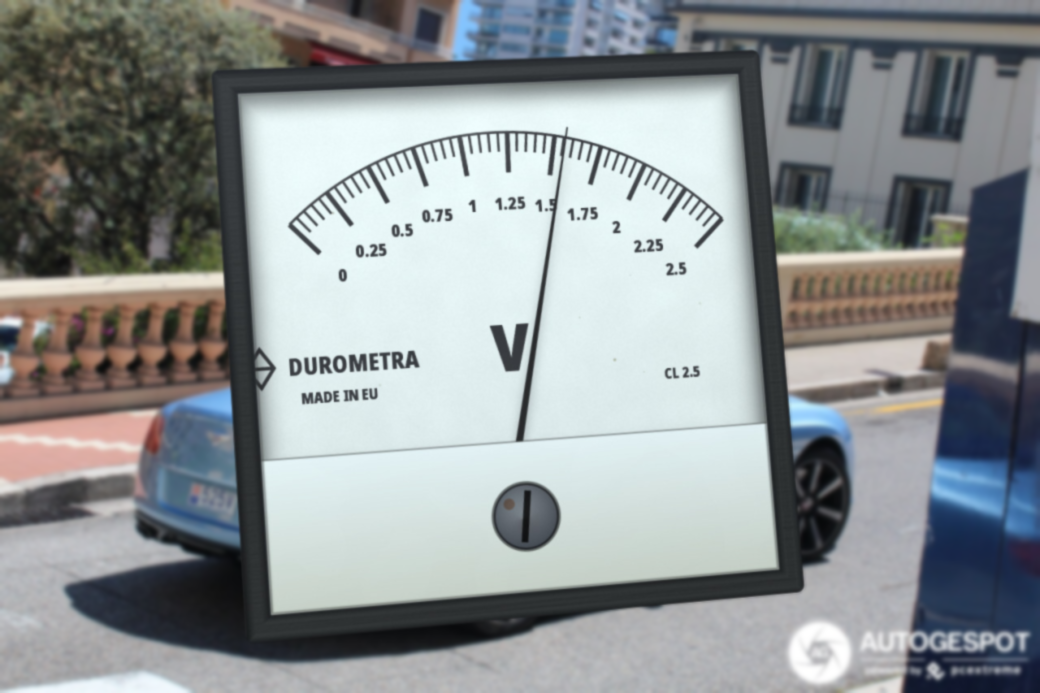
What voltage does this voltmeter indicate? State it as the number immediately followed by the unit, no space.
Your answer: 1.55V
